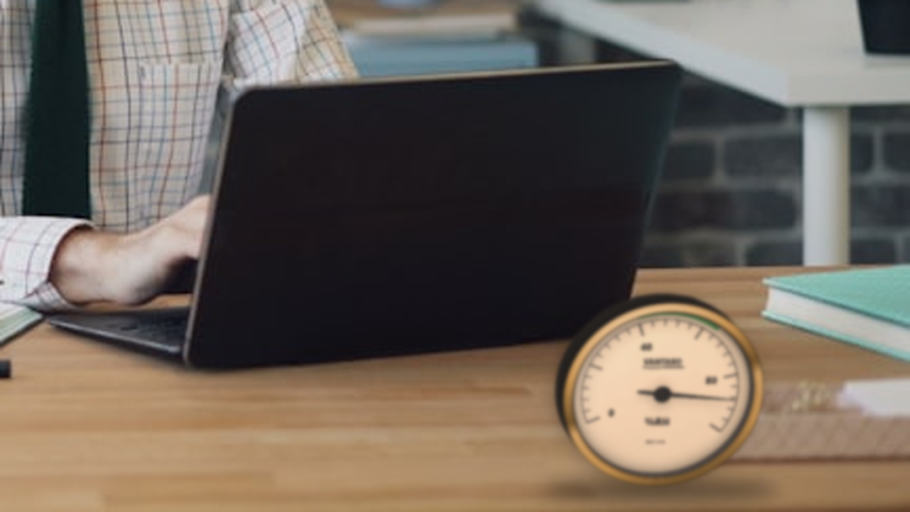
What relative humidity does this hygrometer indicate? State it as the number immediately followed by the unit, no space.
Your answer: 88%
